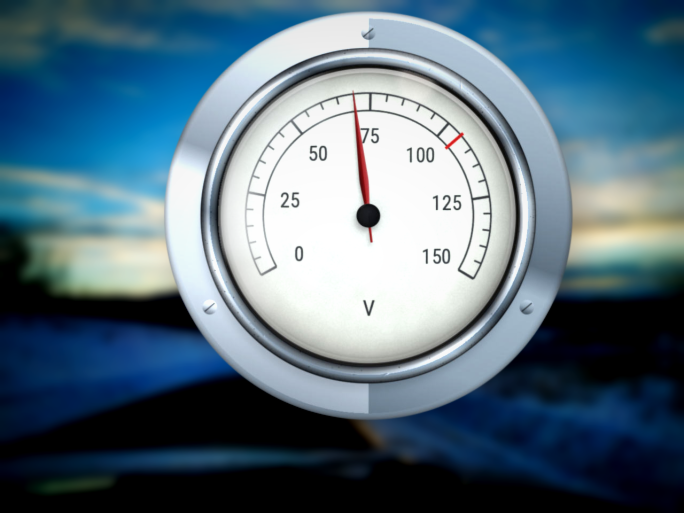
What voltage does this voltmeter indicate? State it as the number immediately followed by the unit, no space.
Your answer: 70V
